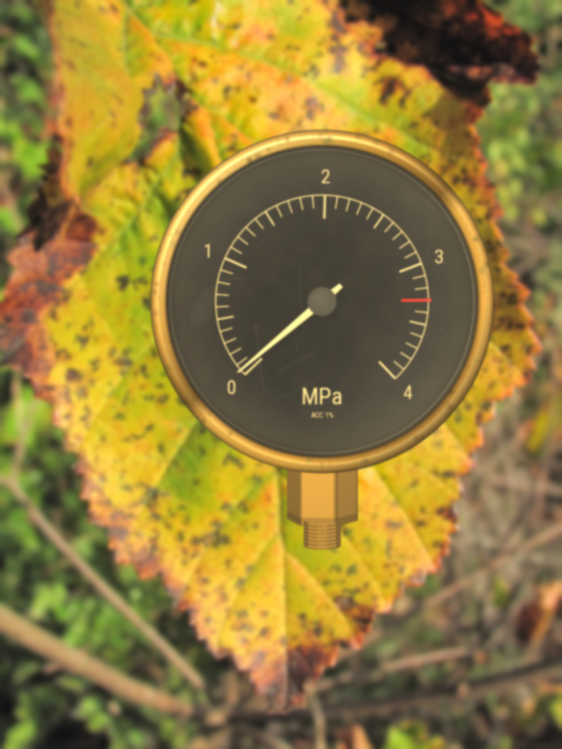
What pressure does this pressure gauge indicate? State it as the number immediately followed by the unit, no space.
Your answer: 0.05MPa
